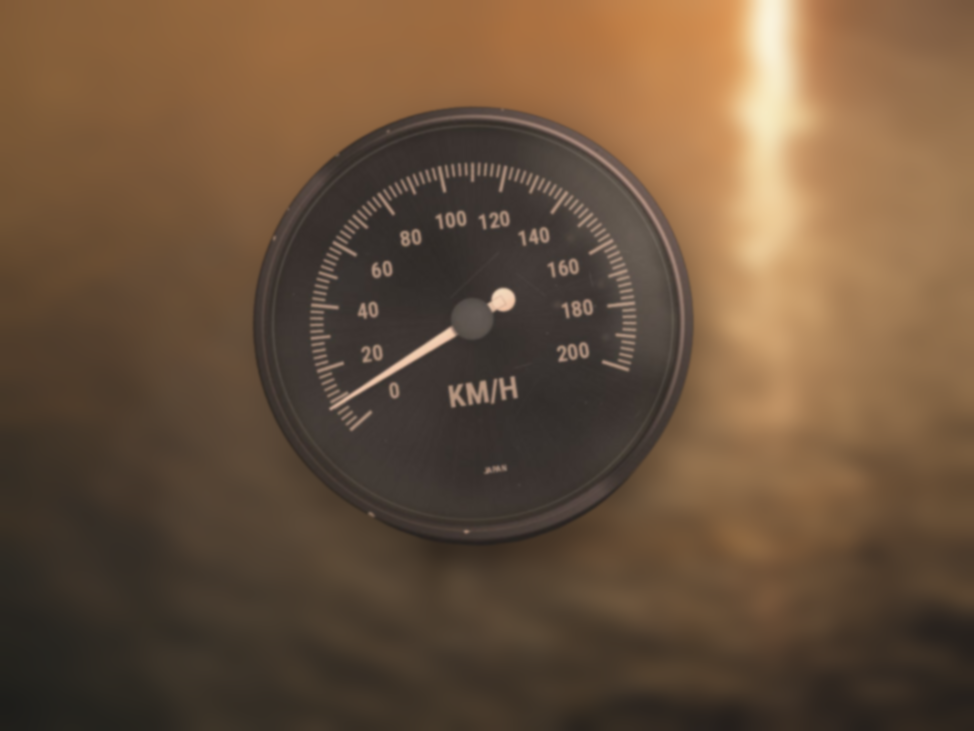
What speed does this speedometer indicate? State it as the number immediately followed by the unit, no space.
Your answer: 8km/h
